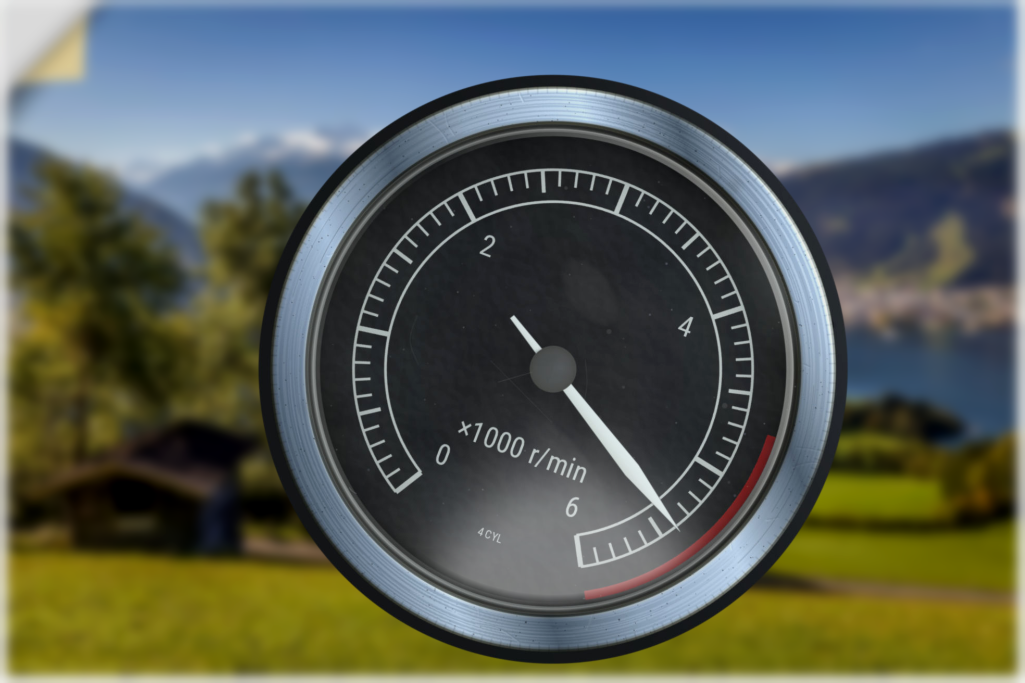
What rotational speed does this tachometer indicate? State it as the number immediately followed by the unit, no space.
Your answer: 5400rpm
